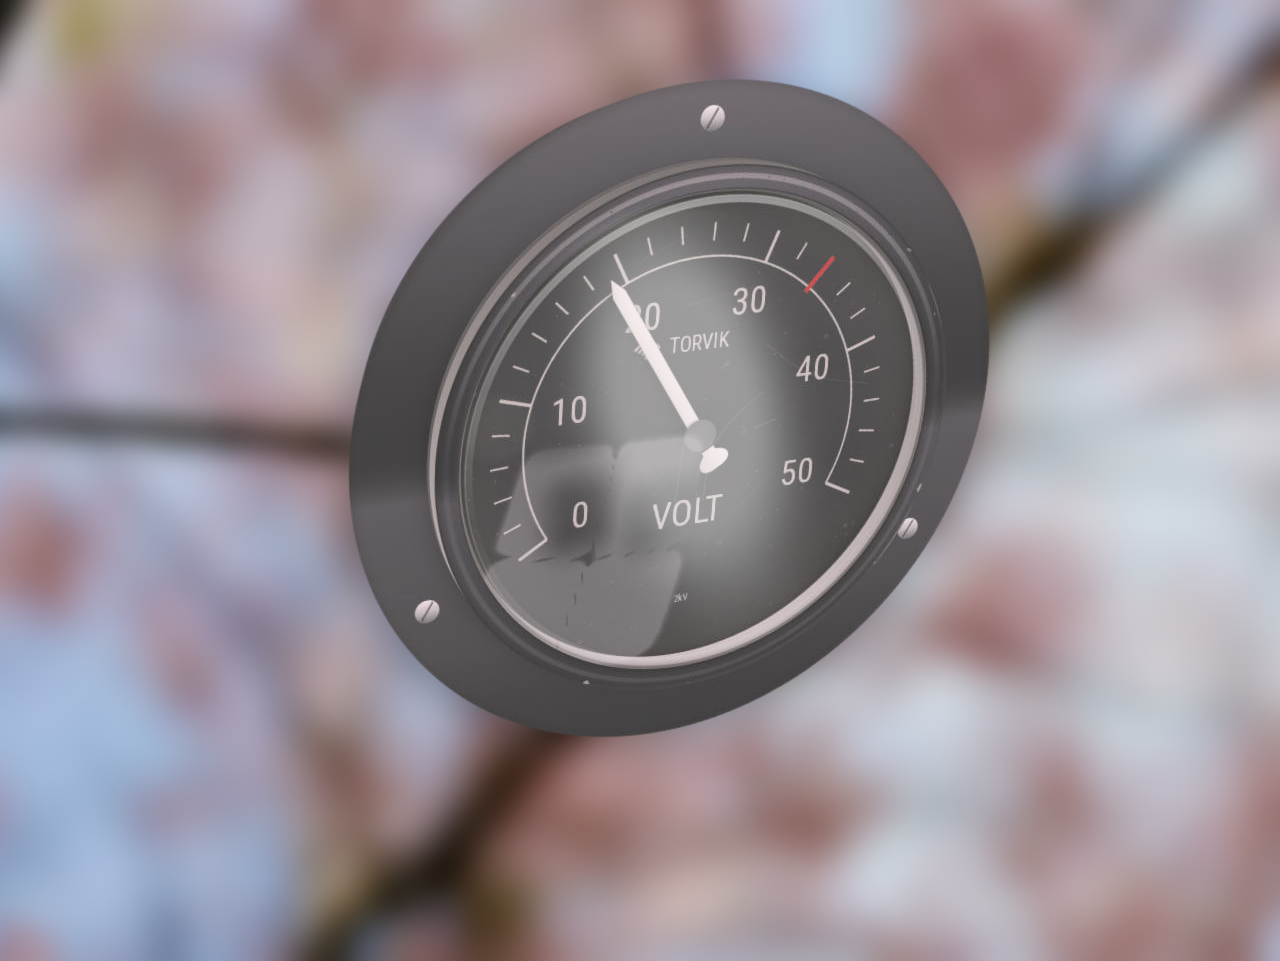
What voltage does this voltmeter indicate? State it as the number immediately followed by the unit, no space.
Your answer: 19V
